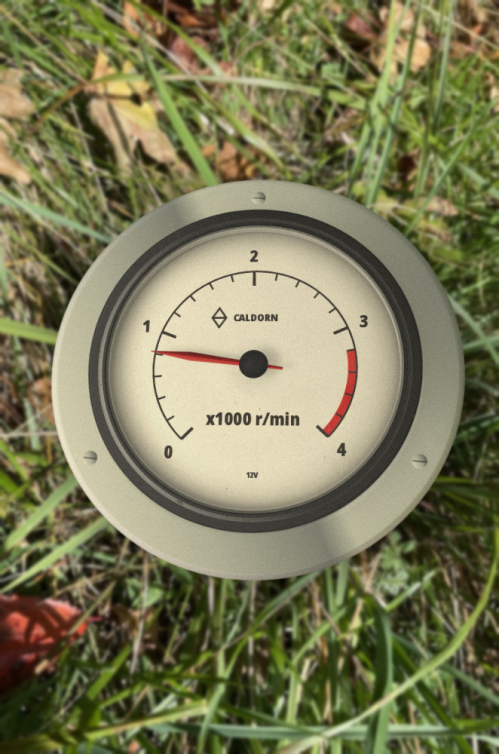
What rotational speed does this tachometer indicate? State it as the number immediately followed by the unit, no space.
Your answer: 800rpm
